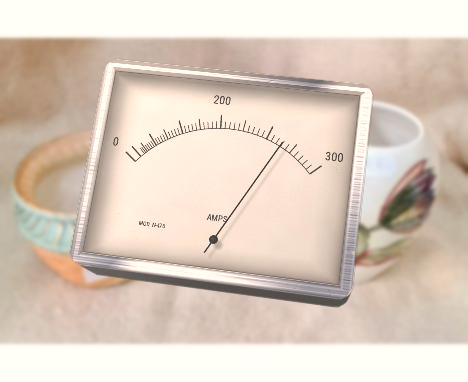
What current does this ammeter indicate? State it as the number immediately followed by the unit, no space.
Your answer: 265A
